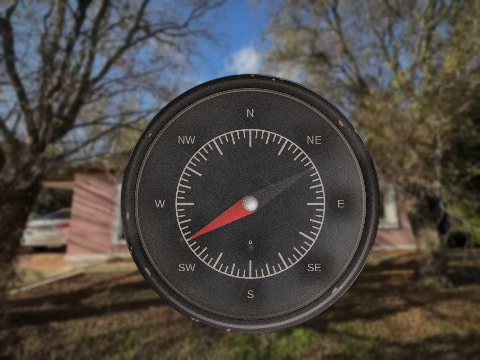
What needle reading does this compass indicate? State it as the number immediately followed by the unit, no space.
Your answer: 240°
